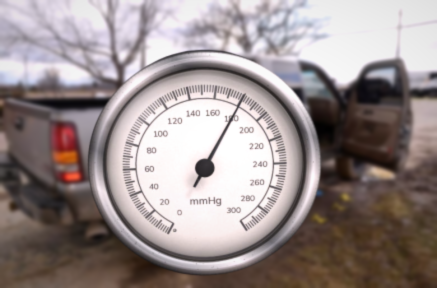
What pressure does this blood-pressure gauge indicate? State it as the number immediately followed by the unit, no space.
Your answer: 180mmHg
